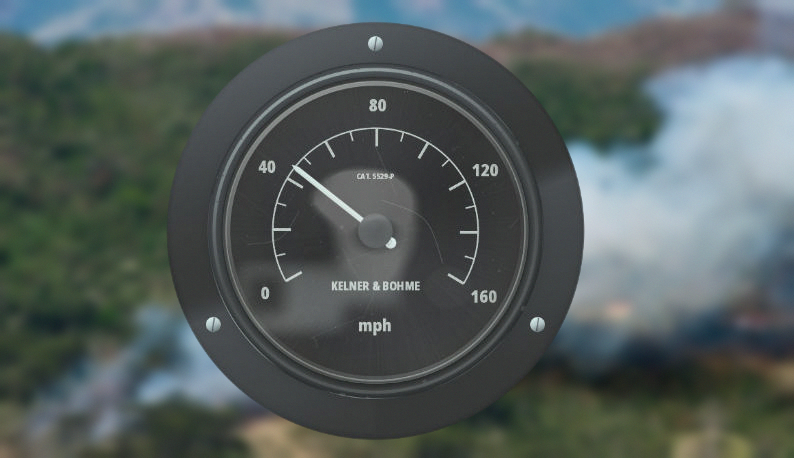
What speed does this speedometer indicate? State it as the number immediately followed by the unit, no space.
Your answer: 45mph
